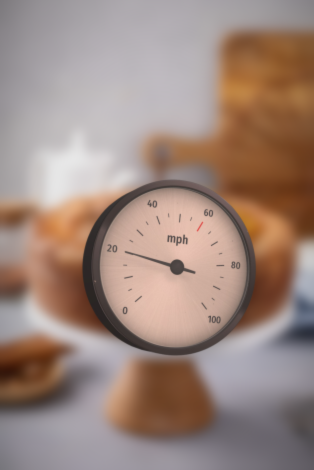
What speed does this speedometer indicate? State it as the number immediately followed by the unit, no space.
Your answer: 20mph
